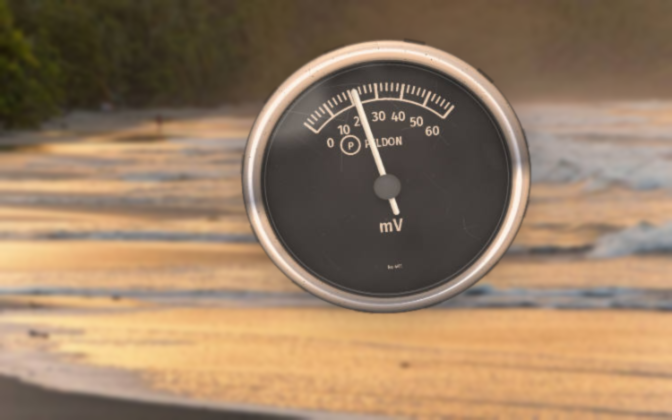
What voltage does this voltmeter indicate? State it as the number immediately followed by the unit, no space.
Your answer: 22mV
